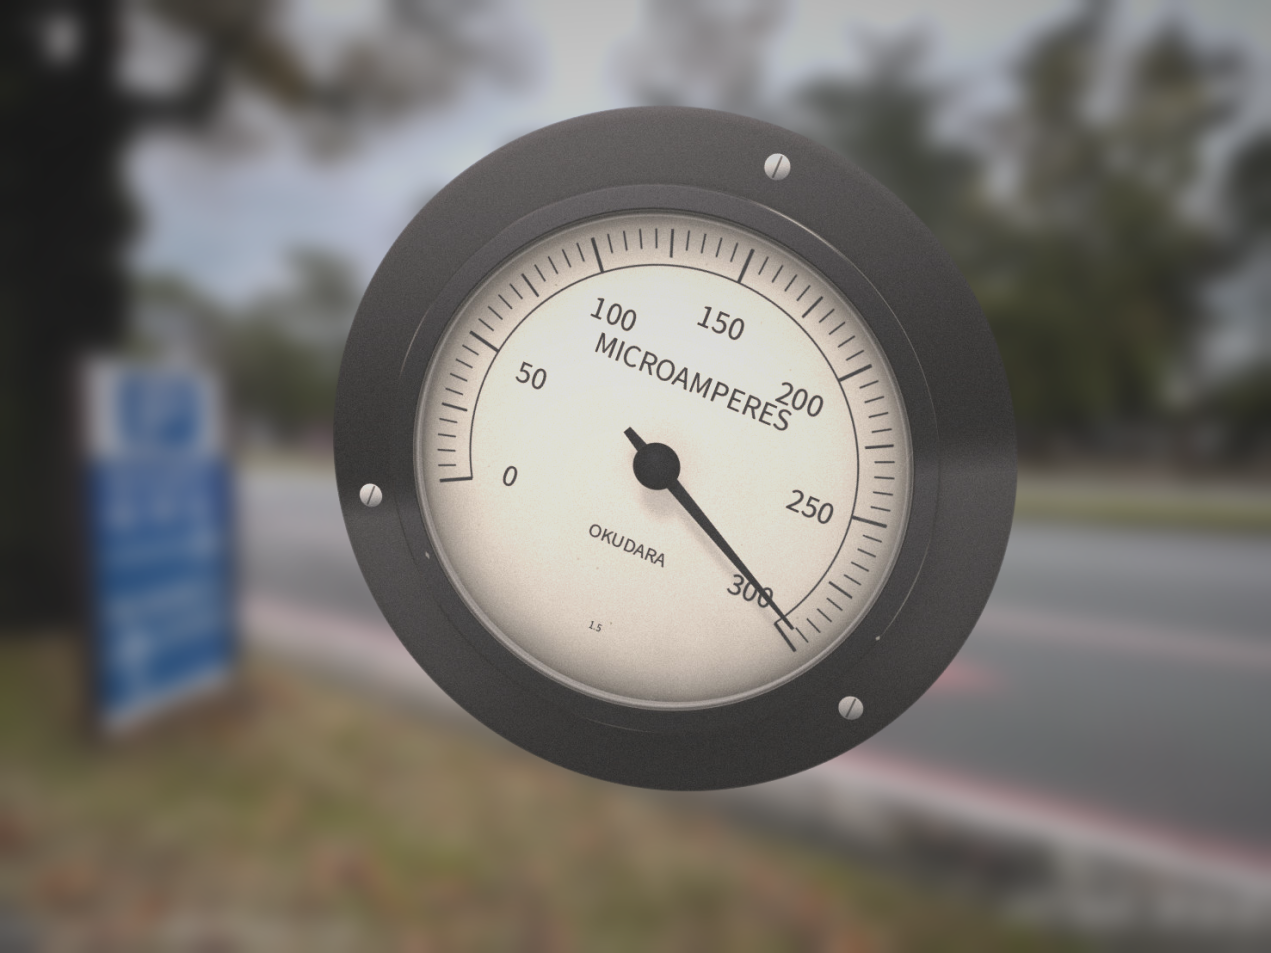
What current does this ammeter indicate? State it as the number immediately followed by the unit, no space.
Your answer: 295µA
